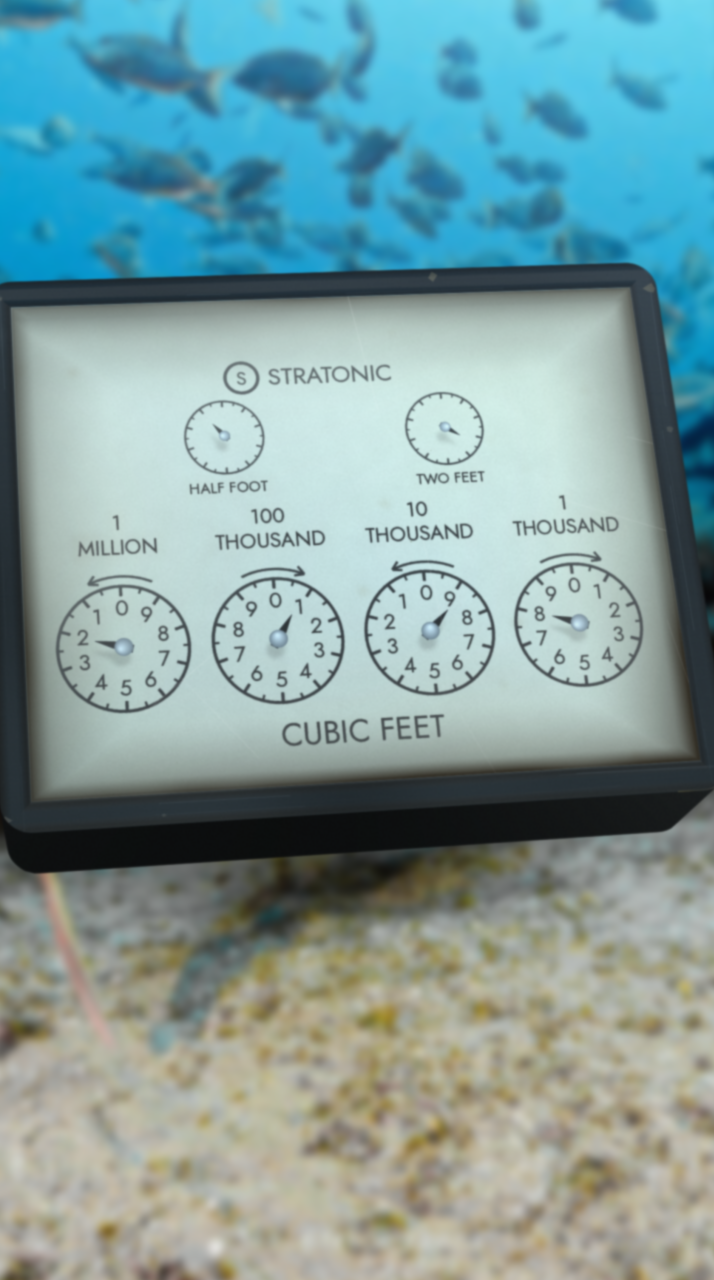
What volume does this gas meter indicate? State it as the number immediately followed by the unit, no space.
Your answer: 208800ft³
